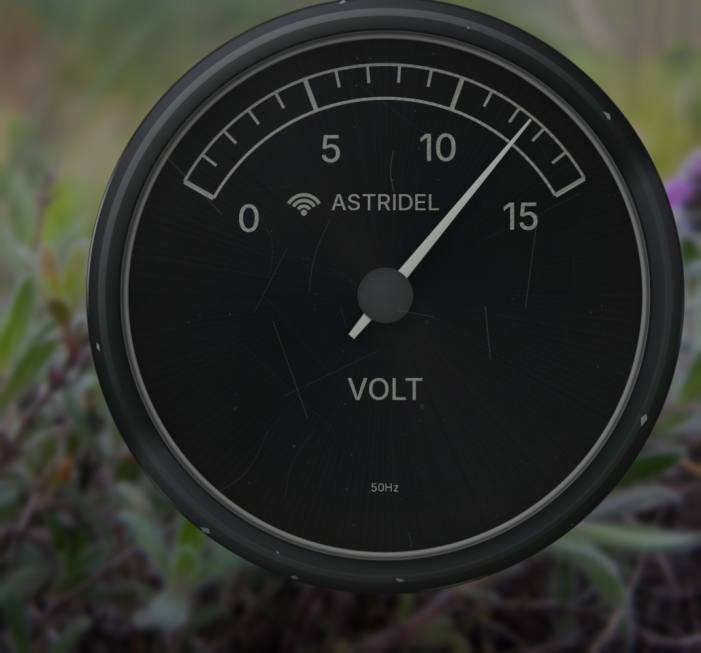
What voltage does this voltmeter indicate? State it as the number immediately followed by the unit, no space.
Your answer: 12.5V
